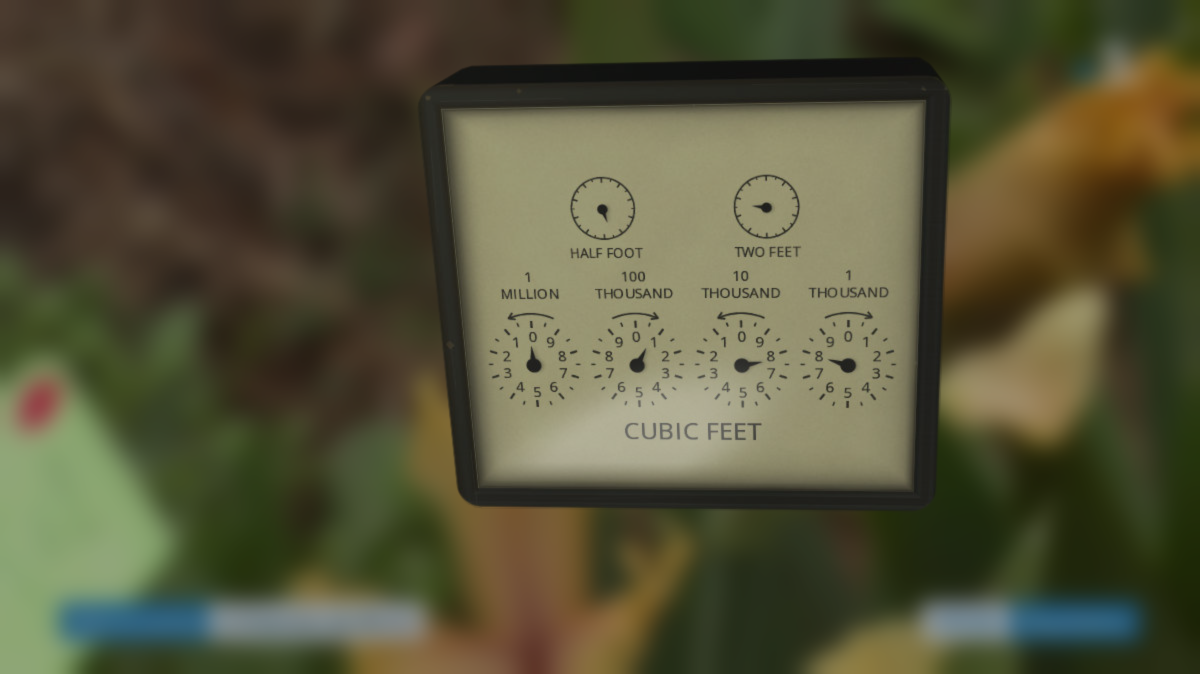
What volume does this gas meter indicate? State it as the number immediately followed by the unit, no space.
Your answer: 7800ft³
